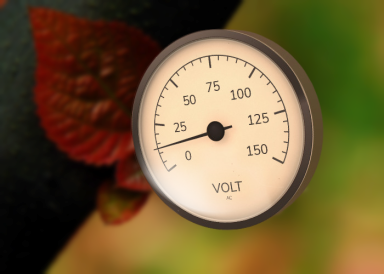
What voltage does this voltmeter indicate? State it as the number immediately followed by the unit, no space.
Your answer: 12.5V
